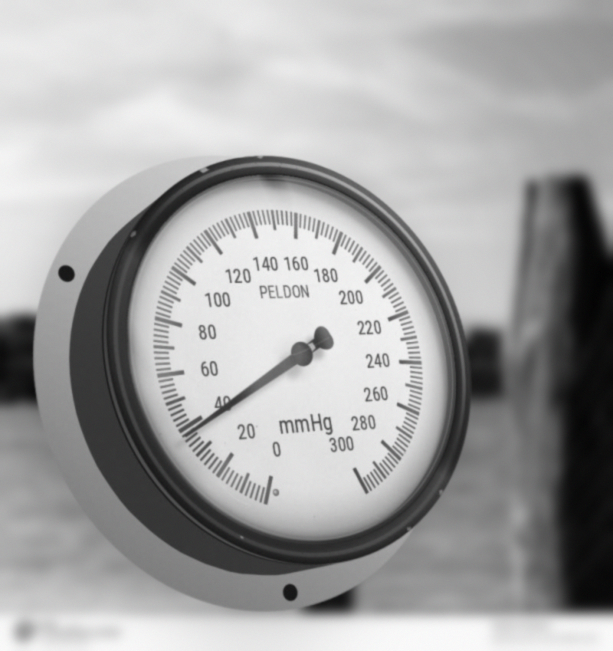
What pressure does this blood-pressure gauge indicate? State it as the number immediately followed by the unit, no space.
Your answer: 38mmHg
